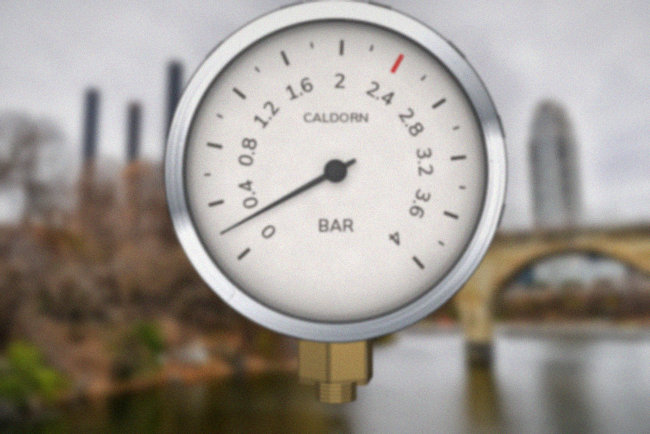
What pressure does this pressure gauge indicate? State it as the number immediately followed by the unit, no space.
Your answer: 0.2bar
